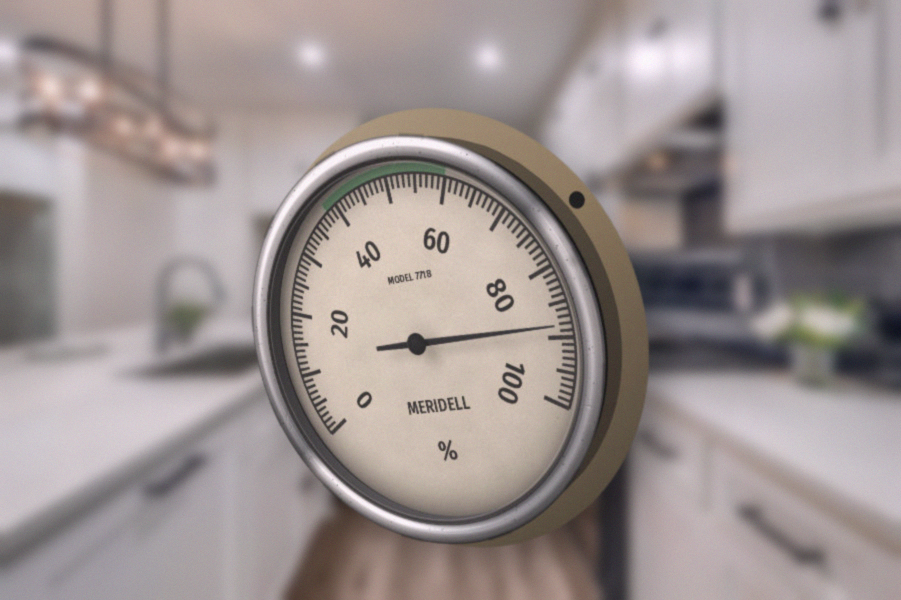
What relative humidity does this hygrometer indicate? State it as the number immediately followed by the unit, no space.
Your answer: 88%
